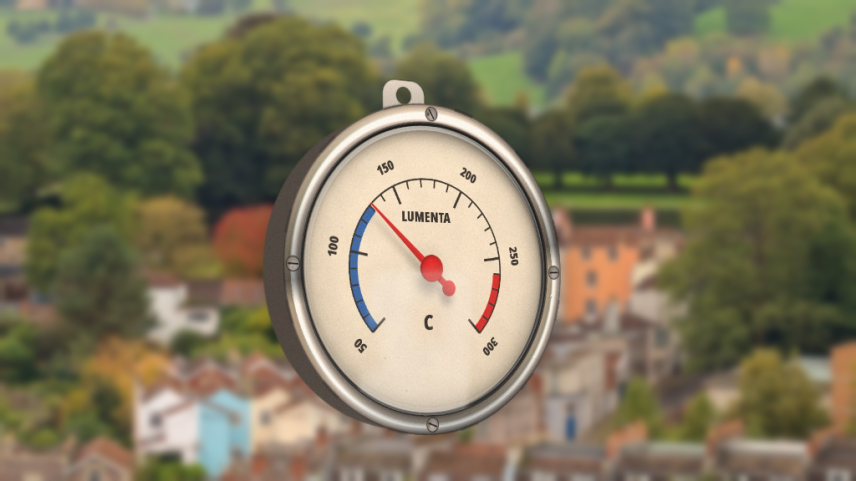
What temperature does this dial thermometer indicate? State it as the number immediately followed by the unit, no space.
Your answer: 130°C
